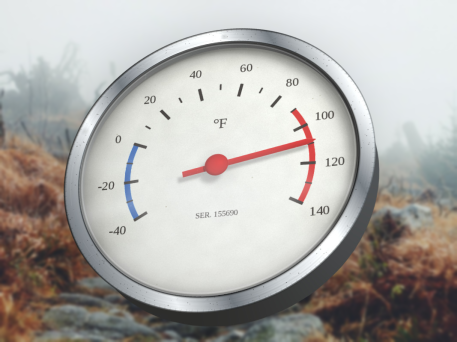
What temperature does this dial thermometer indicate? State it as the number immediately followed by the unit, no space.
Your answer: 110°F
